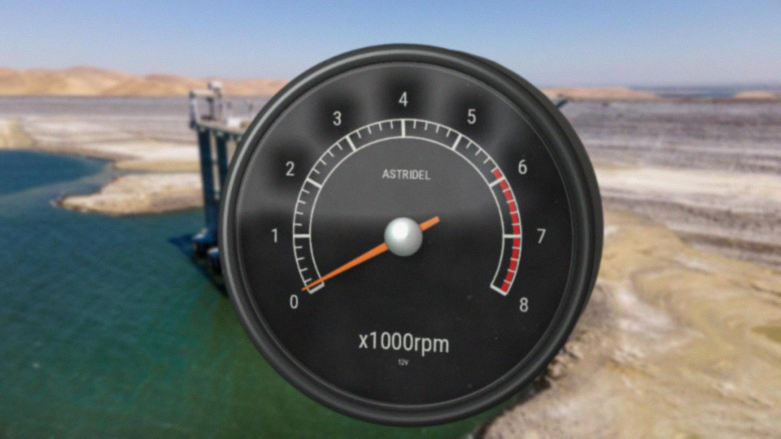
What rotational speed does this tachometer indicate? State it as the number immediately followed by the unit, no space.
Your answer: 100rpm
